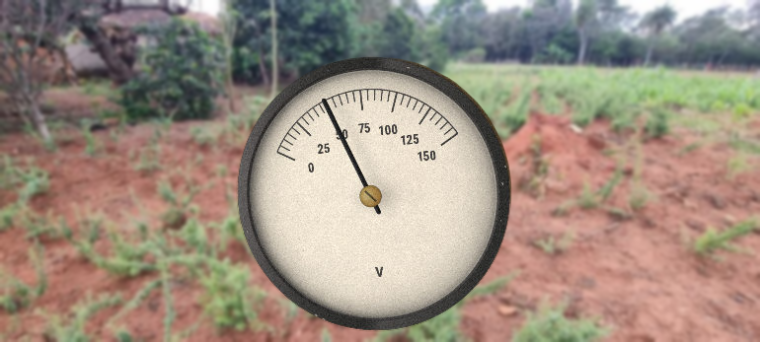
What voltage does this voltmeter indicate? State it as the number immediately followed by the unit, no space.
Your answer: 50V
